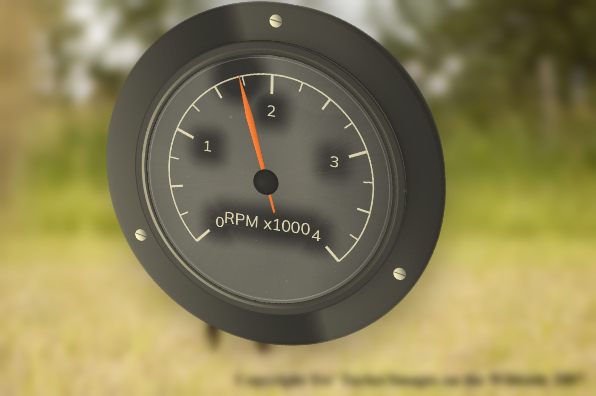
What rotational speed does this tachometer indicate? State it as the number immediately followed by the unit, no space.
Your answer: 1750rpm
